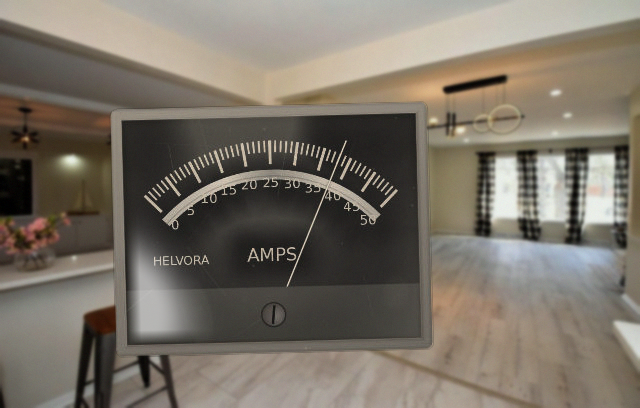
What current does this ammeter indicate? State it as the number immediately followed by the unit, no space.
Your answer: 38A
